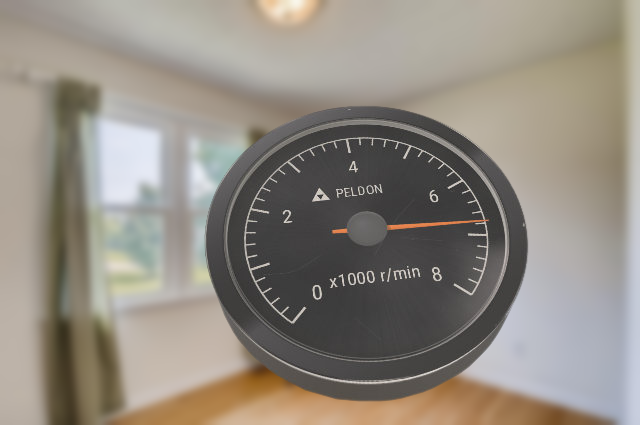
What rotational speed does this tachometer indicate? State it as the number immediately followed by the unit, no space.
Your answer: 6800rpm
